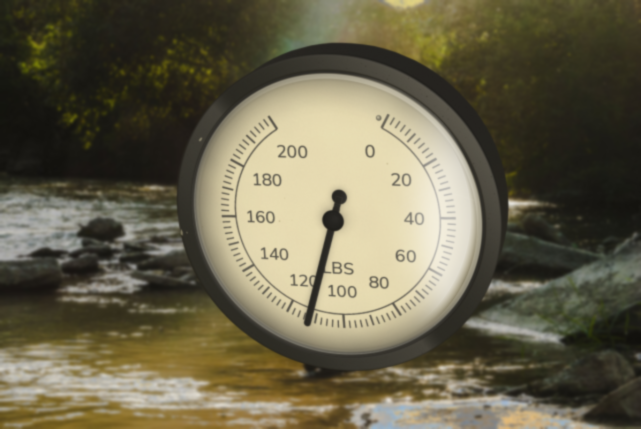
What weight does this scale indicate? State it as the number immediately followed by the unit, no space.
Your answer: 112lb
